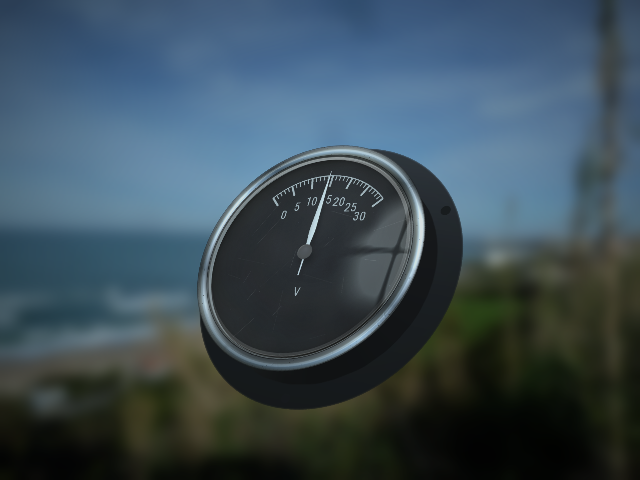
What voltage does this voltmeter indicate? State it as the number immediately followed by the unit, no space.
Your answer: 15V
